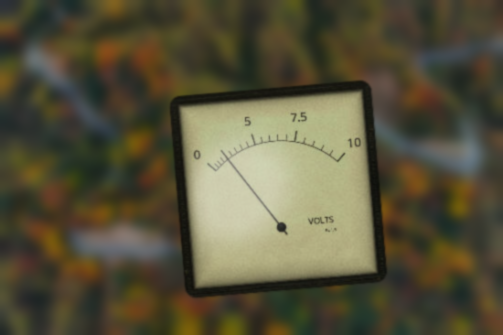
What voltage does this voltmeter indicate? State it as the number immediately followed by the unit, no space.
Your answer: 2.5V
